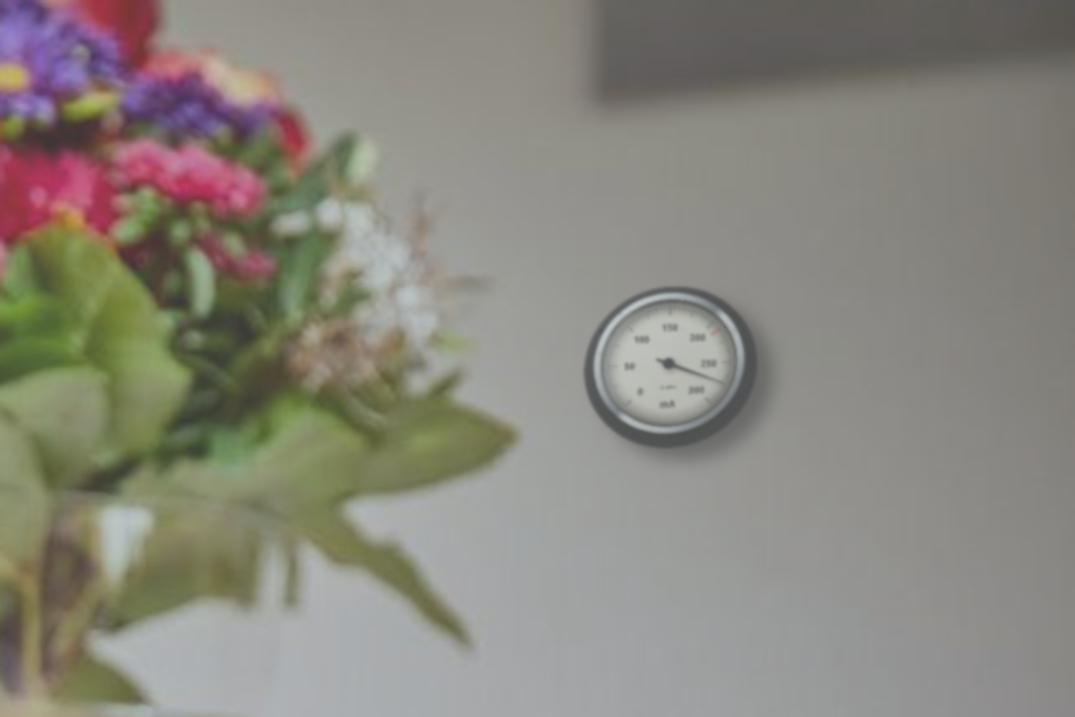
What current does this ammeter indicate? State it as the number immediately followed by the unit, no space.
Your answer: 275mA
